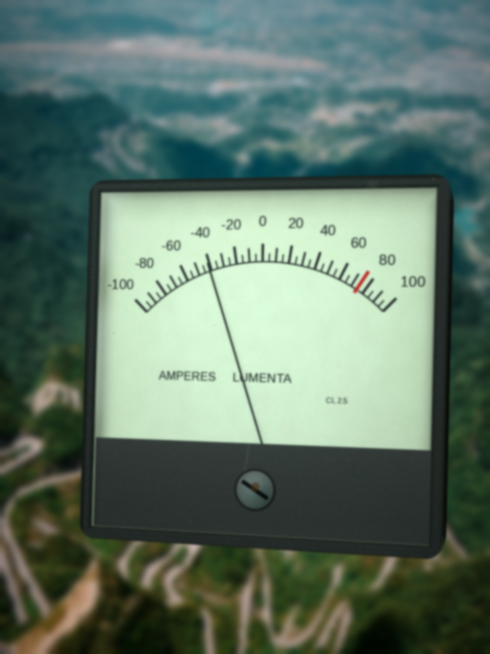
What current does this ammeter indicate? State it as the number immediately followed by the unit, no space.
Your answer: -40A
